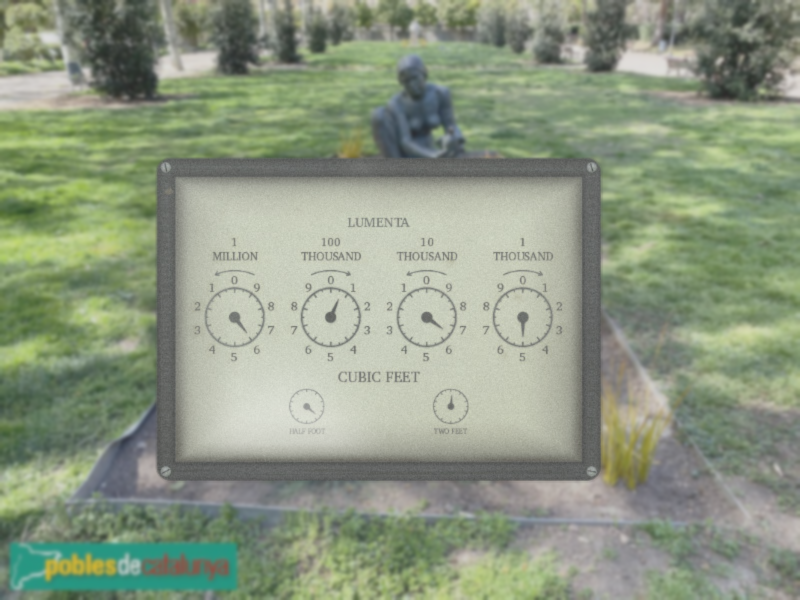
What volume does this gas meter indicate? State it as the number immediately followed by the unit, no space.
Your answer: 606500ft³
